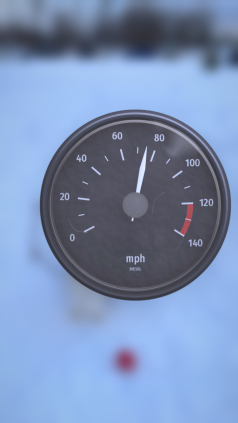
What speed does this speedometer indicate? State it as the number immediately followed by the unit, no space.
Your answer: 75mph
